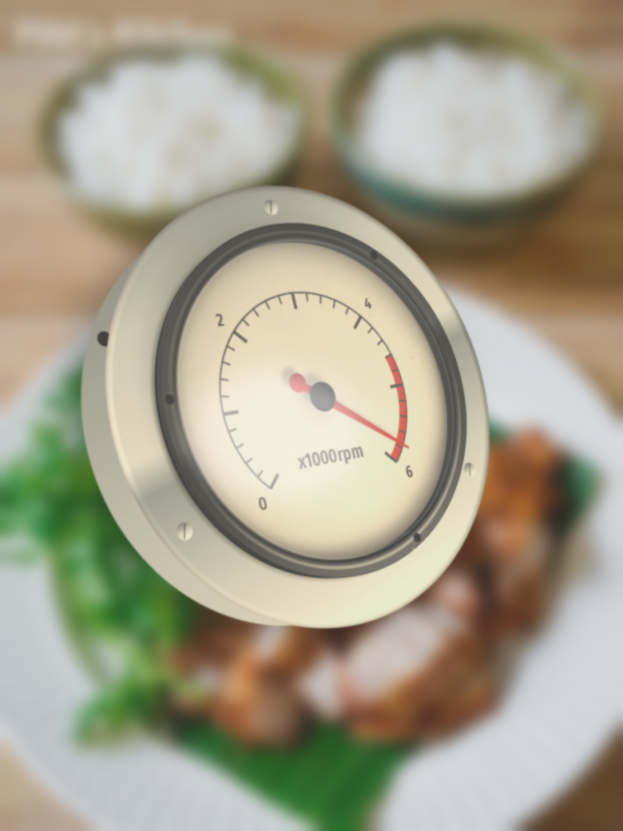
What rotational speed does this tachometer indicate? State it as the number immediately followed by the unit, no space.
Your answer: 5800rpm
